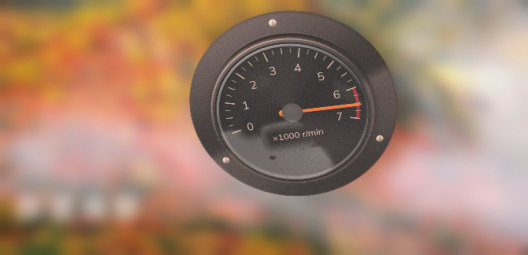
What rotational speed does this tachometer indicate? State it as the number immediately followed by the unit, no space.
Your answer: 6500rpm
